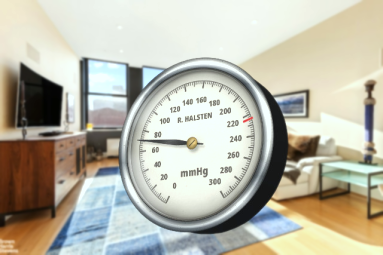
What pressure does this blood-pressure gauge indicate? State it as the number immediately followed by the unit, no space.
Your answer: 70mmHg
